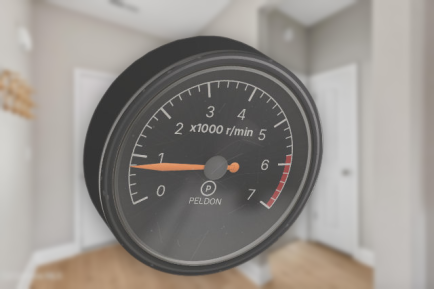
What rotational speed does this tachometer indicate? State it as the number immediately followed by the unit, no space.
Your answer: 800rpm
